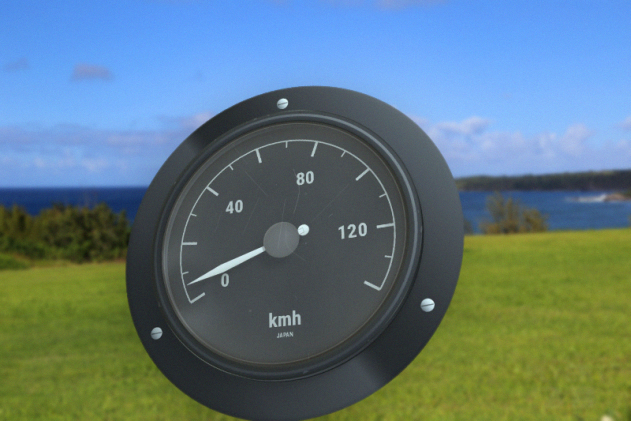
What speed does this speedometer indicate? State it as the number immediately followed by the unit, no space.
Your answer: 5km/h
